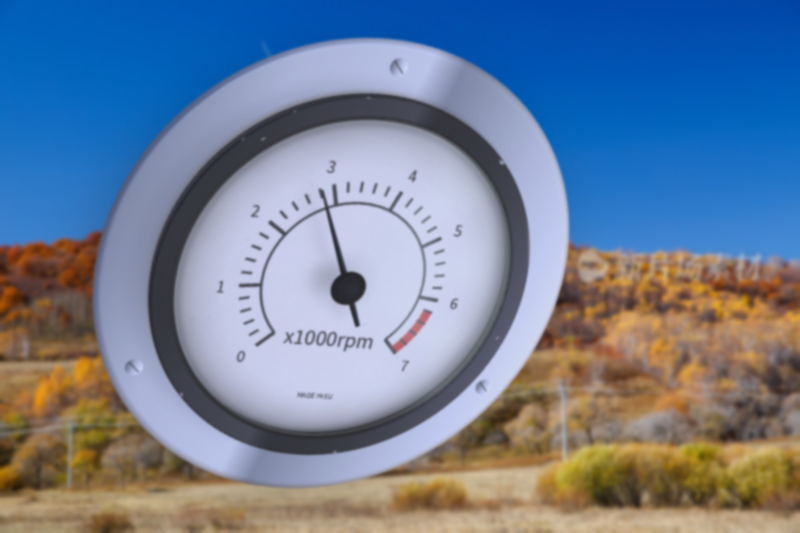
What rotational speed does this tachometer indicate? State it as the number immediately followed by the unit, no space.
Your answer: 2800rpm
